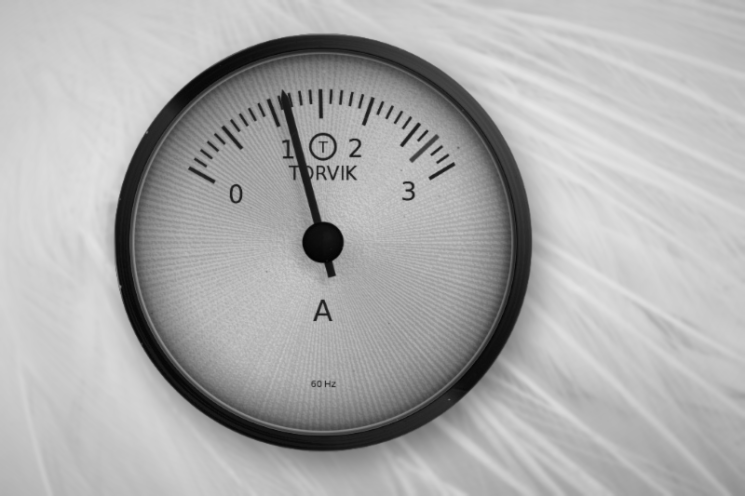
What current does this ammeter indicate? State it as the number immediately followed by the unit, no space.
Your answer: 1.15A
